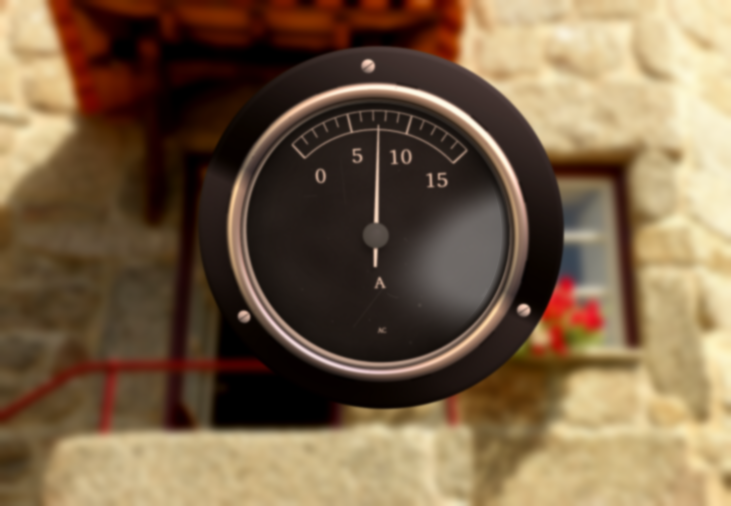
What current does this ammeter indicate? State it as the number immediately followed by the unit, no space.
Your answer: 7.5A
